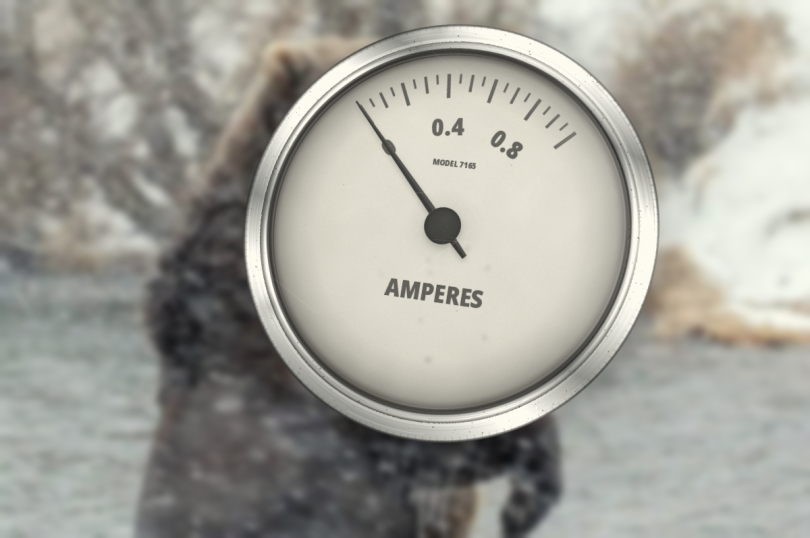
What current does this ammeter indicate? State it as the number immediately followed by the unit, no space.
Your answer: 0A
